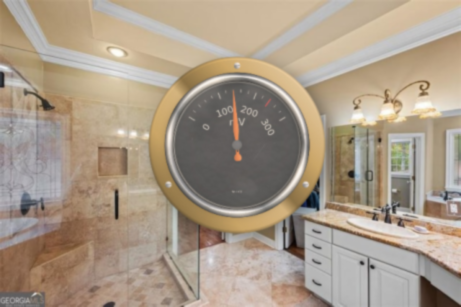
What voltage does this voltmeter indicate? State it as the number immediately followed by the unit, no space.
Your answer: 140mV
